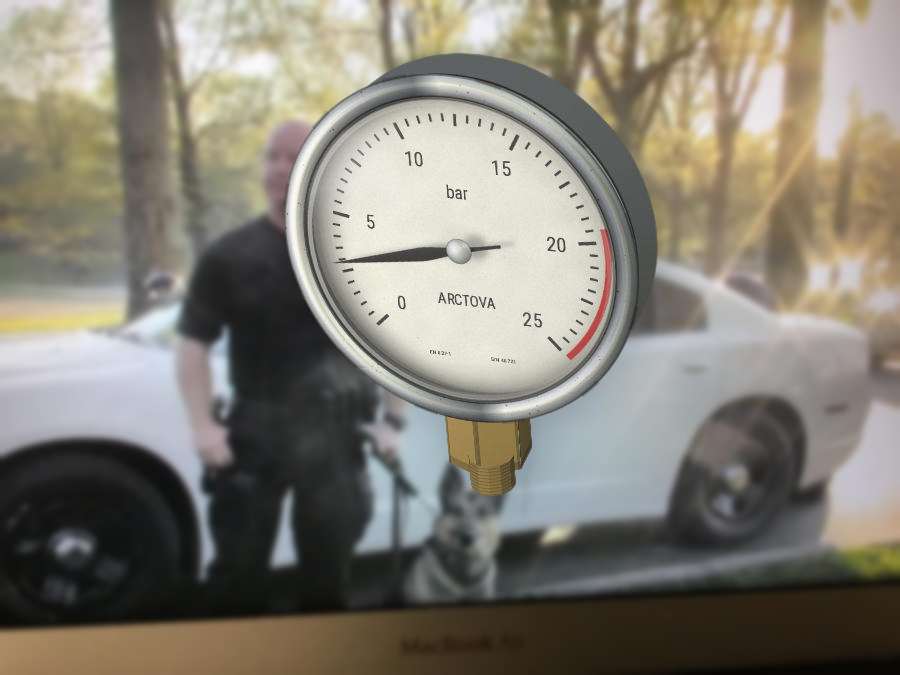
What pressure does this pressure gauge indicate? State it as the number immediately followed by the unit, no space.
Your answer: 3bar
